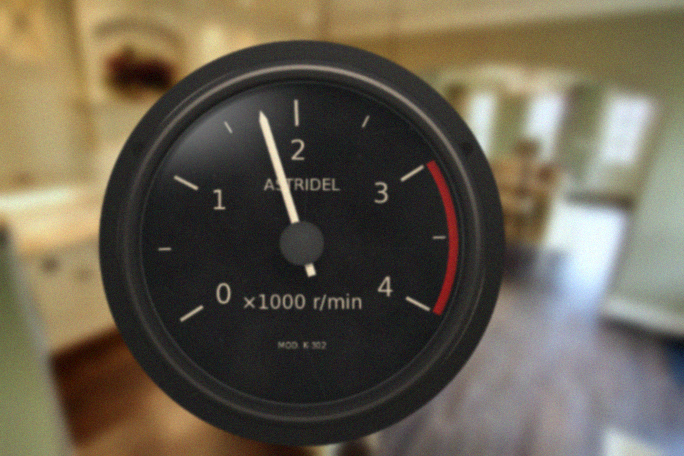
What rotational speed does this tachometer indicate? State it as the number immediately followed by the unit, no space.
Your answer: 1750rpm
